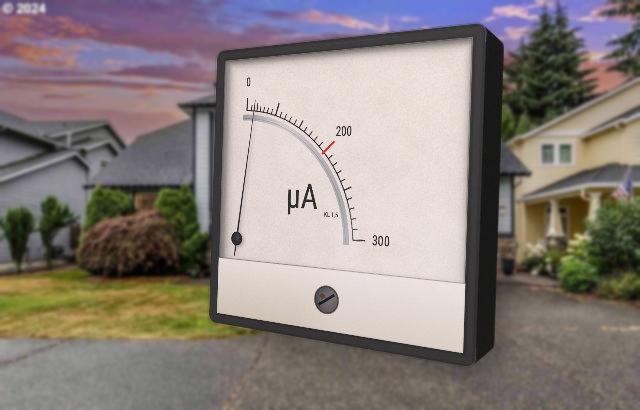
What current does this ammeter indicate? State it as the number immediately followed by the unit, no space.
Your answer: 50µA
